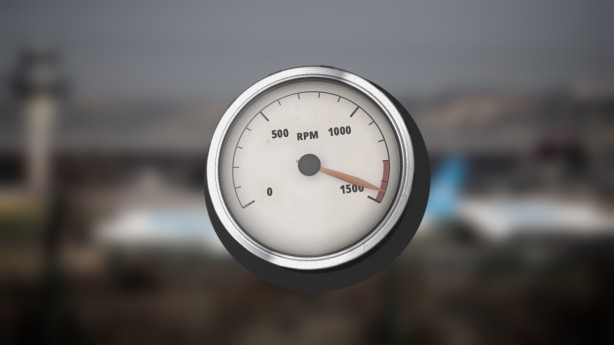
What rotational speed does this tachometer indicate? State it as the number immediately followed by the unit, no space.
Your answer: 1450rpm
